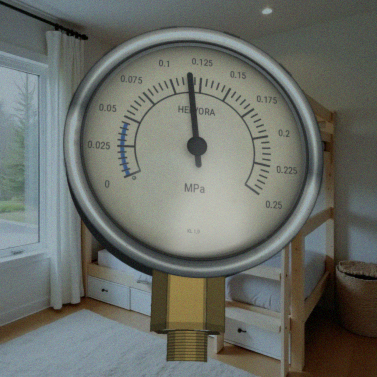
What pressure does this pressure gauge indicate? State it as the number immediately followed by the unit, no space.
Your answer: 0.115MPa
